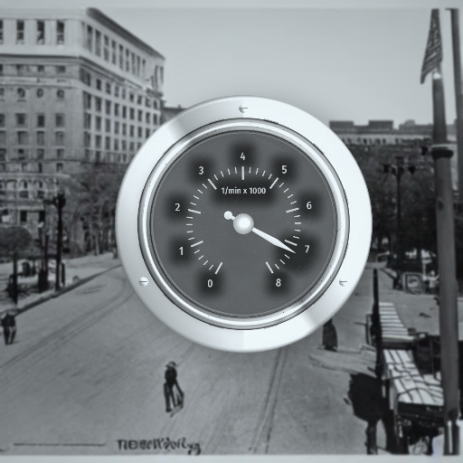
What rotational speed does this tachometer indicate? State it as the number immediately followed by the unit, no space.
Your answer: 7200rpm
